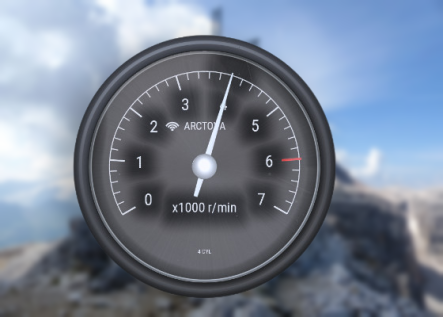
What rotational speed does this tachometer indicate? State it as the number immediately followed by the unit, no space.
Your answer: 4000rpm
